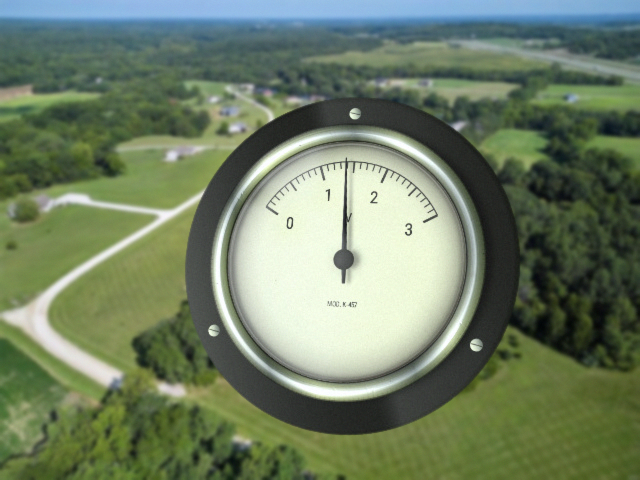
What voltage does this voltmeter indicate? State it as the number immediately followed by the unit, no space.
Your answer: 1.4V
